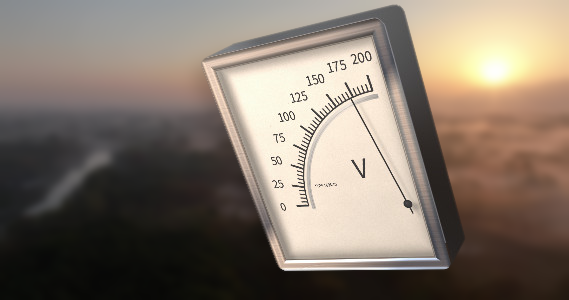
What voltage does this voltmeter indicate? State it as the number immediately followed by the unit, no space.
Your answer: 175V
